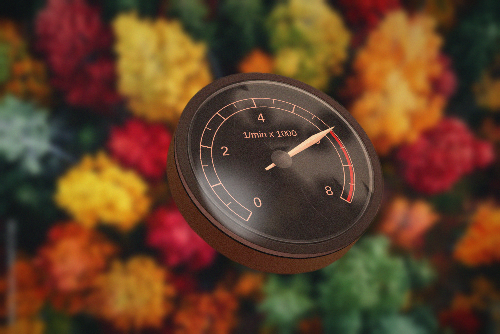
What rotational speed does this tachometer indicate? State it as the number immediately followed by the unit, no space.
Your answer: 6000rpm
